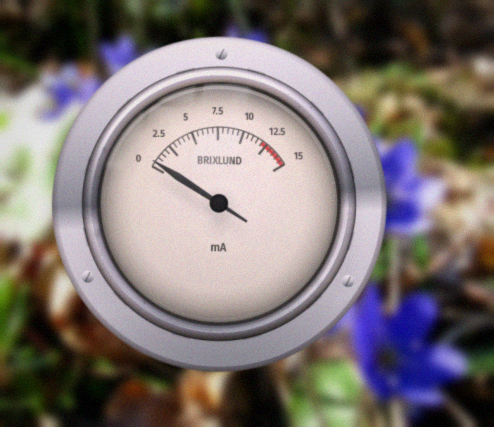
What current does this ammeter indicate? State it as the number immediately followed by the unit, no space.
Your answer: 0.5mA
